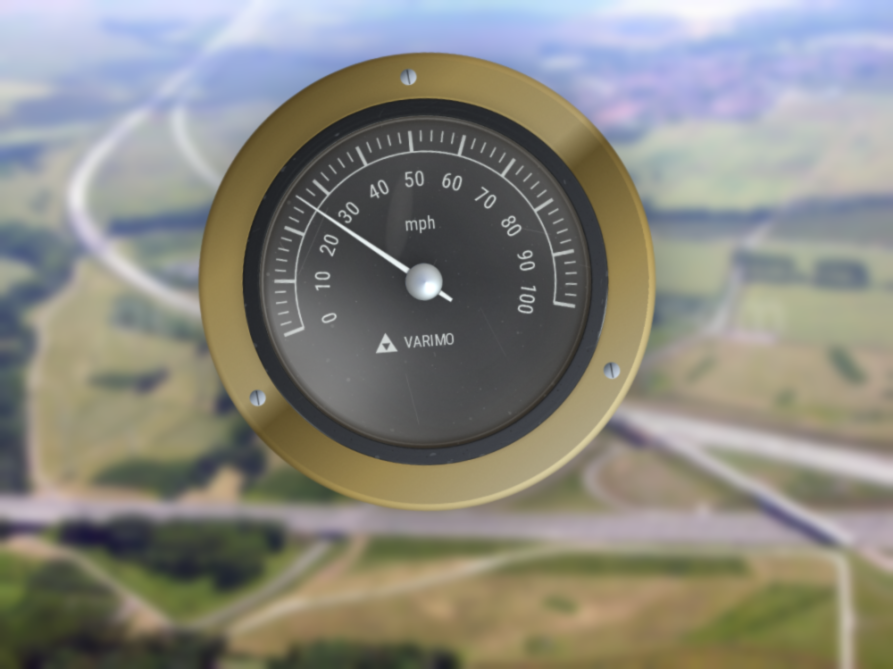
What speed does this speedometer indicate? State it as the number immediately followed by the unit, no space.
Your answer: 26mph
